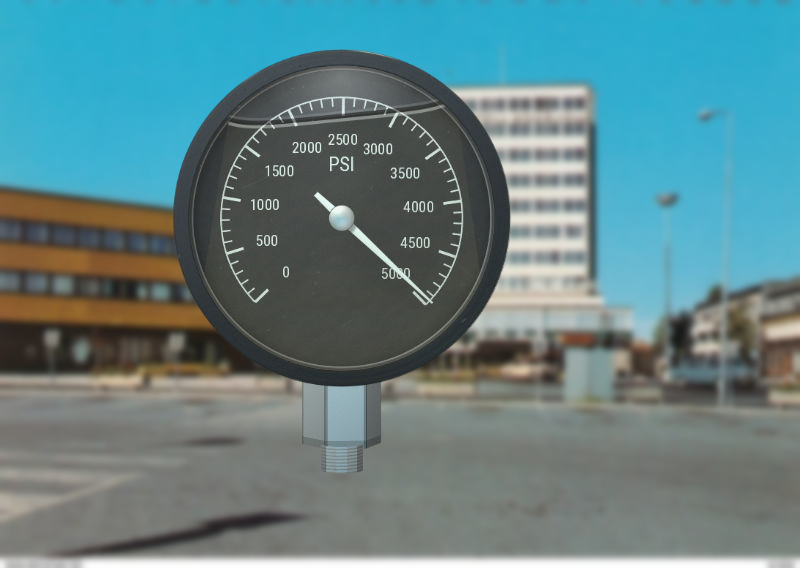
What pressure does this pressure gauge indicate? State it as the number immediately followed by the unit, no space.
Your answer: 4950psi
